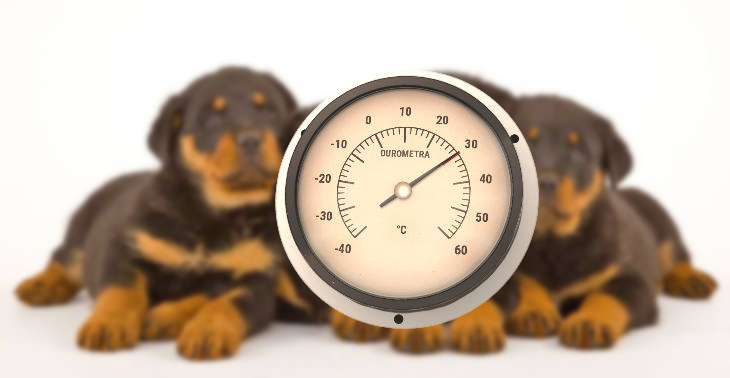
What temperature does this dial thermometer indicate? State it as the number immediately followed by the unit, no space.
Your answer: 30°C
